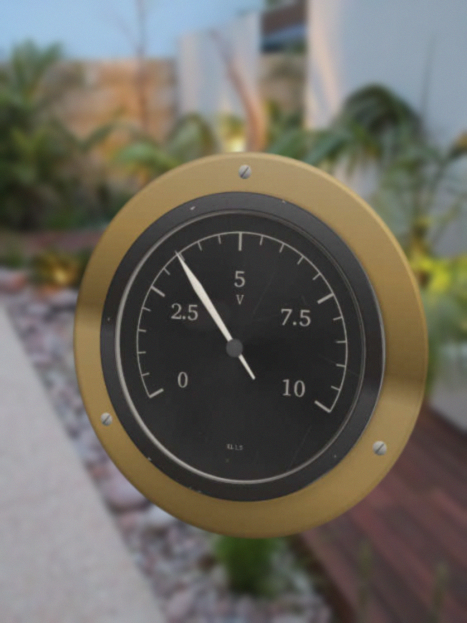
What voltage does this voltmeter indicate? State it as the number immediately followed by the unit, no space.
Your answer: 3.5V
